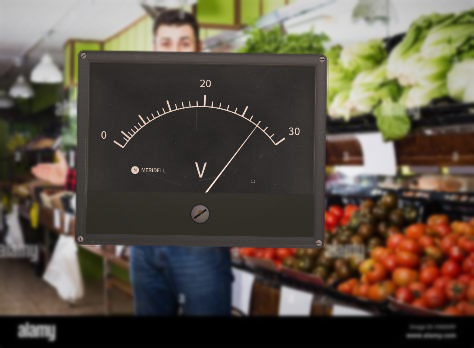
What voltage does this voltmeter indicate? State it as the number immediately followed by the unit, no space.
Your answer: 27V
